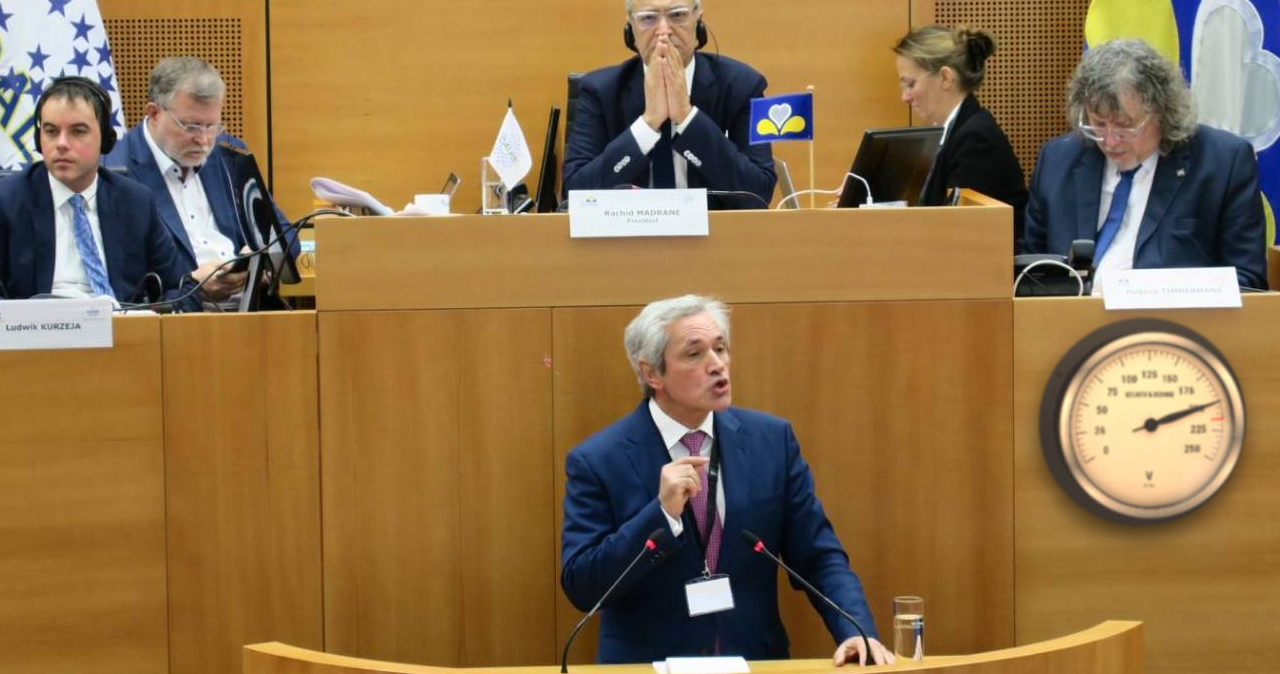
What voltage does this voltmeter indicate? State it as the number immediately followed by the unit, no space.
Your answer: 200V
